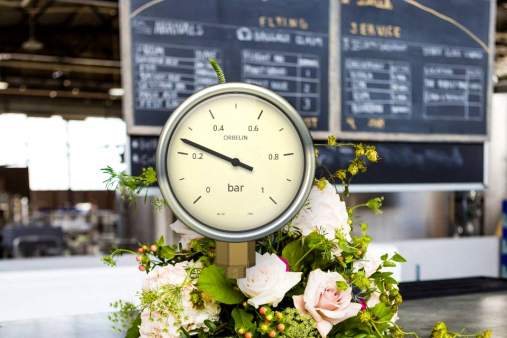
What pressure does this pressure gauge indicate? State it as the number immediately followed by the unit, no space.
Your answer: 0.25bar
